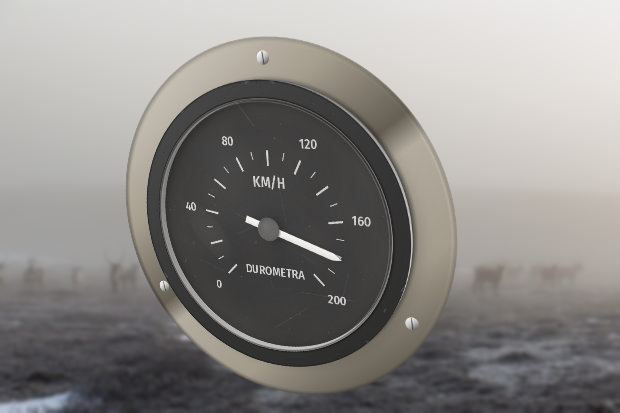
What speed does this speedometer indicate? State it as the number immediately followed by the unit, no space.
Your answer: 180km/h
